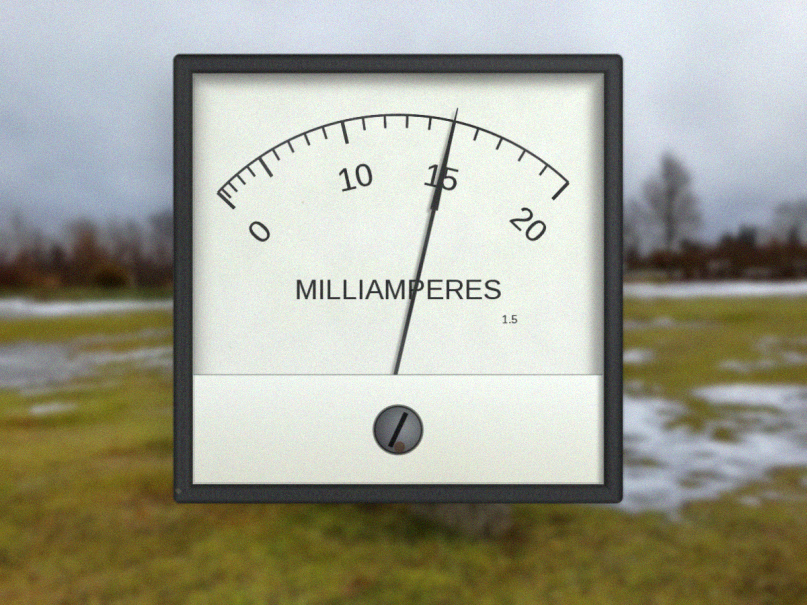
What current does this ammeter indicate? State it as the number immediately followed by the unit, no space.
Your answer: 15mA
